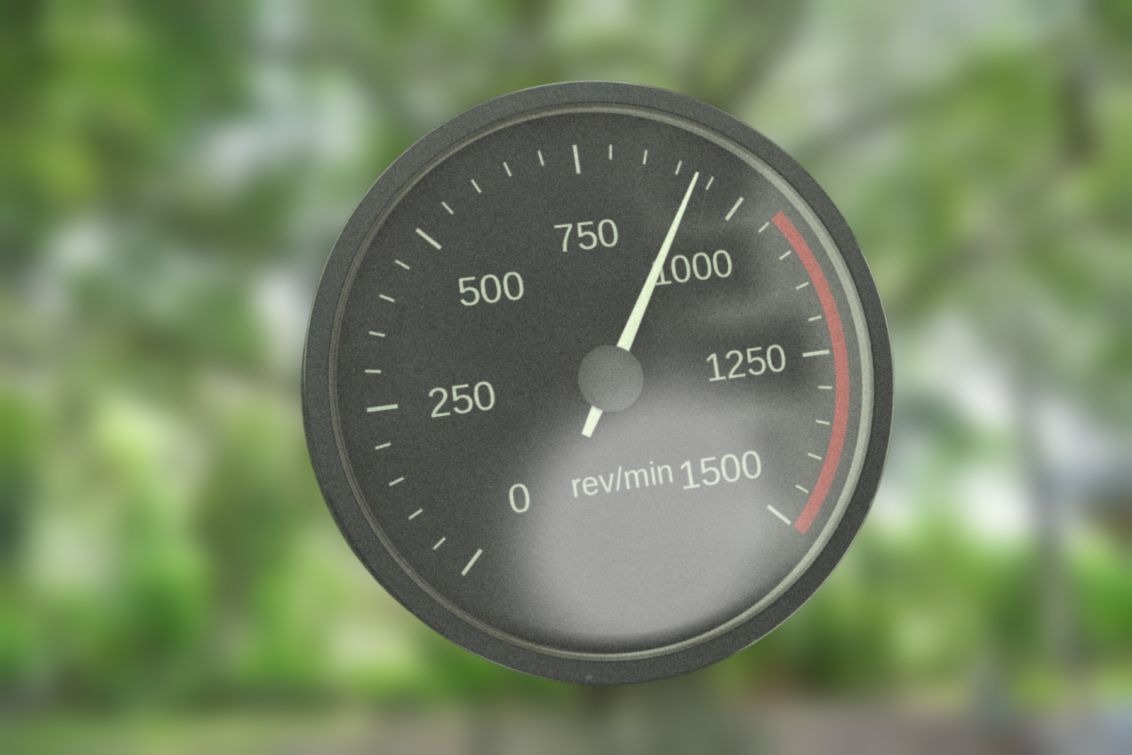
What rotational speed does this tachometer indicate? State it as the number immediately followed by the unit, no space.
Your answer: 925rpm
